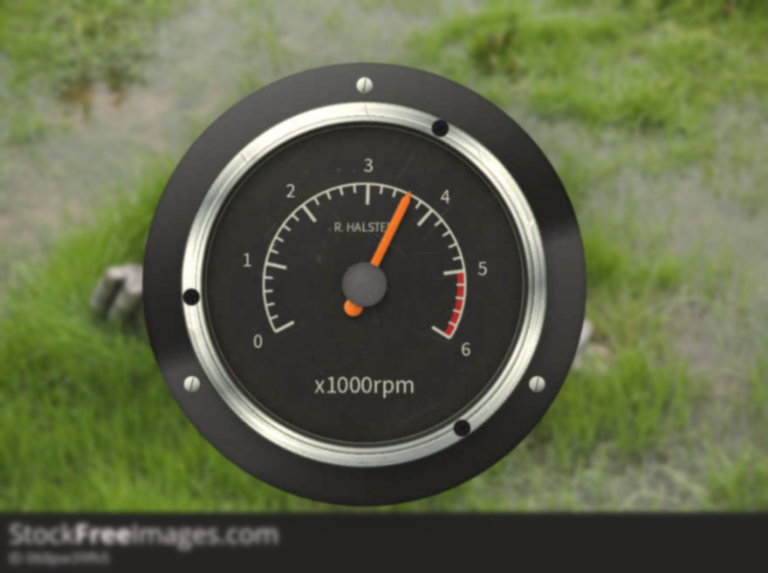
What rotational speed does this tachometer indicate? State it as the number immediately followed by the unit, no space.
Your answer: 3600rpm
